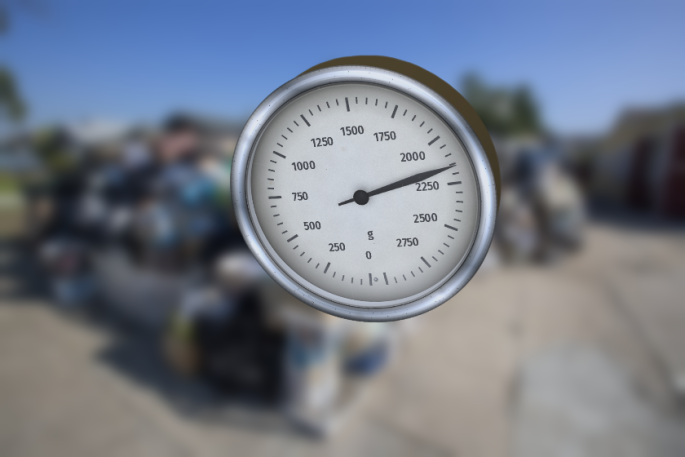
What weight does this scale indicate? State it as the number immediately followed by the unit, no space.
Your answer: 2150g
